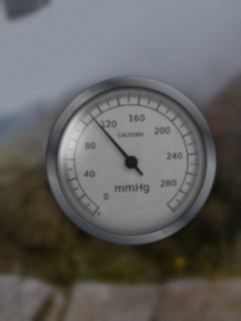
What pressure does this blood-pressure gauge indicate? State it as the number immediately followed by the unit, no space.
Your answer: 110mmHg
